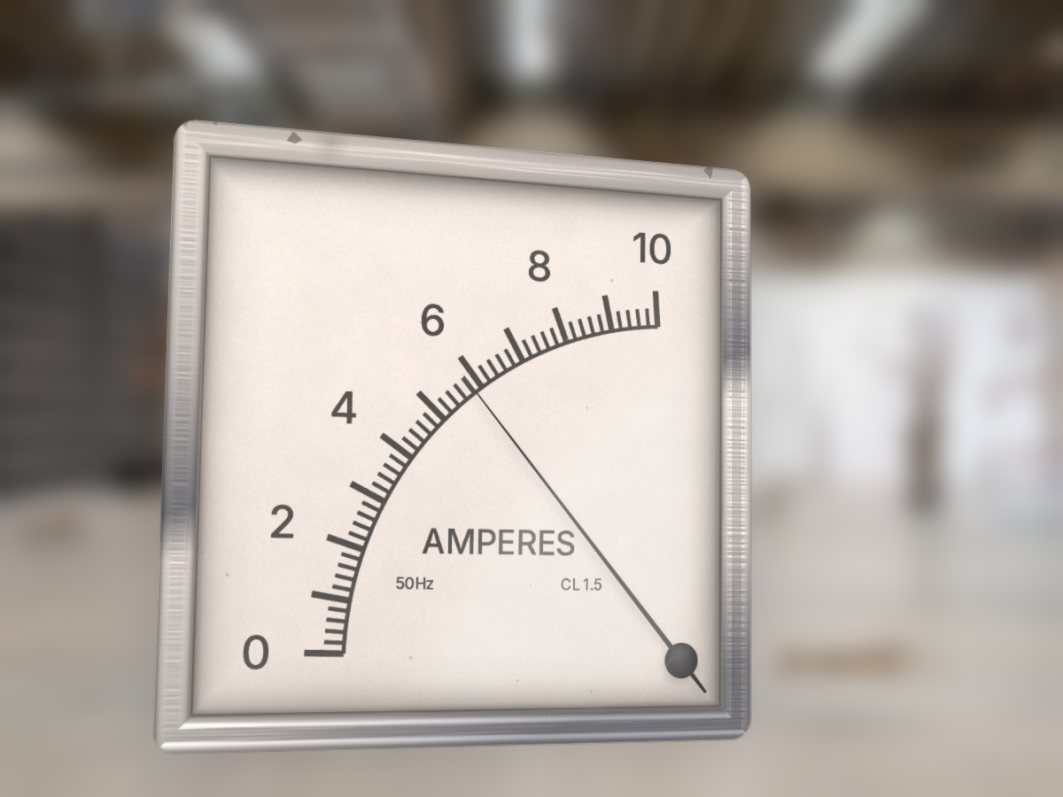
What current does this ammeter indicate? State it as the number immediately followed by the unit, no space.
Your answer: 5.8A
